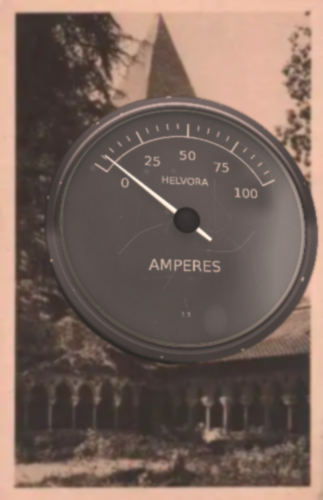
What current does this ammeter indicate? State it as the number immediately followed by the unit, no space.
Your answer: 5A
